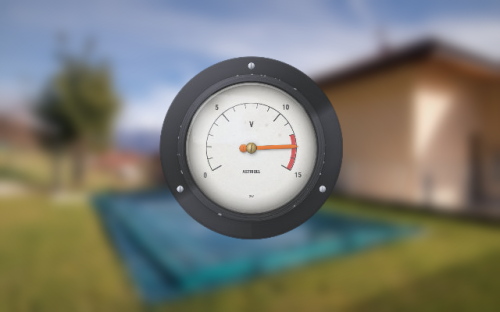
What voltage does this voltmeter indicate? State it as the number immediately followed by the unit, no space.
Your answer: 13V
